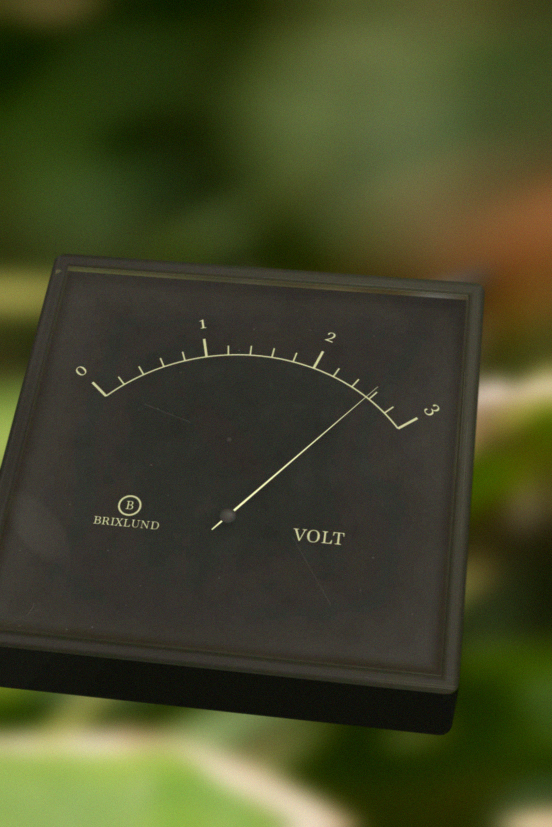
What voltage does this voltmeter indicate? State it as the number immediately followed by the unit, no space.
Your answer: 2.6V
